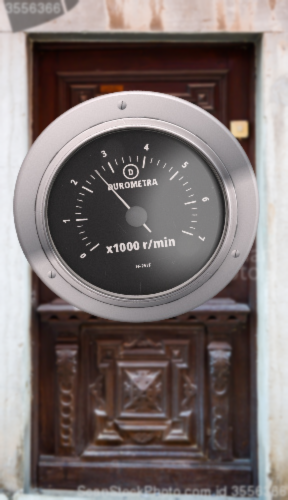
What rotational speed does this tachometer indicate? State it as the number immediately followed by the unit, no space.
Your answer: 2600rpm
